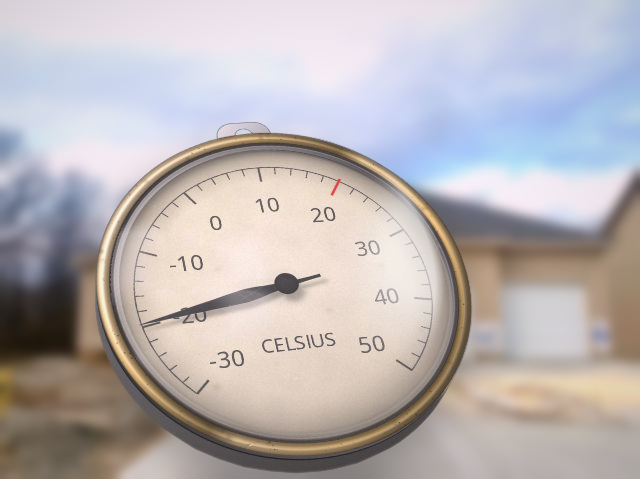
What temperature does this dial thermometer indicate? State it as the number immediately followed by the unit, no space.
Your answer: -20°C
